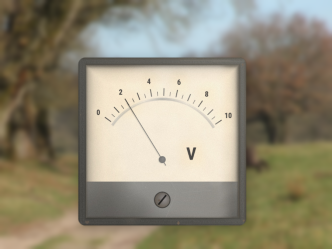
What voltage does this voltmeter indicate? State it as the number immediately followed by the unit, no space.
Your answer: 2V
